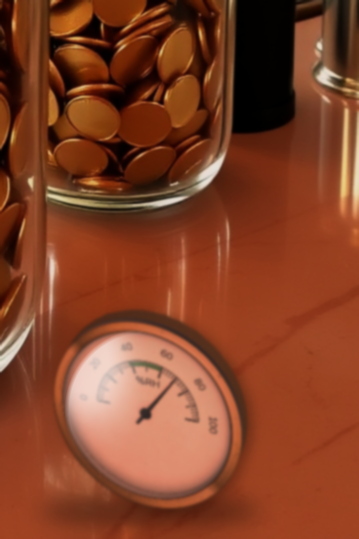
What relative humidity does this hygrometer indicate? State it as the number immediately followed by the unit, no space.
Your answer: 70%
